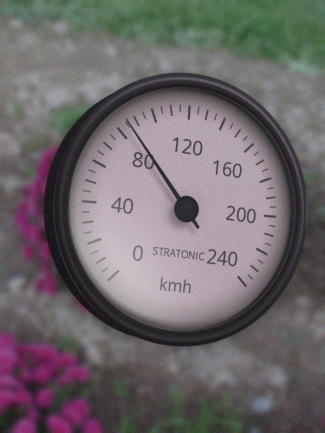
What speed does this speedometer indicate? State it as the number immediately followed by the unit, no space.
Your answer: 85km/h
